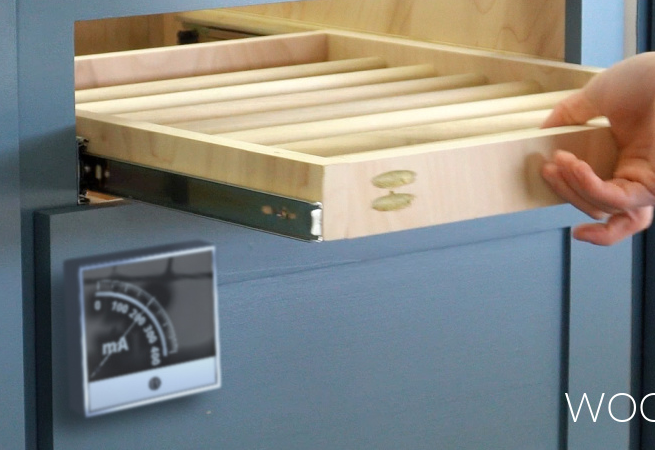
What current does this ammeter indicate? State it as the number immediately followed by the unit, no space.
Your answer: 200mA
